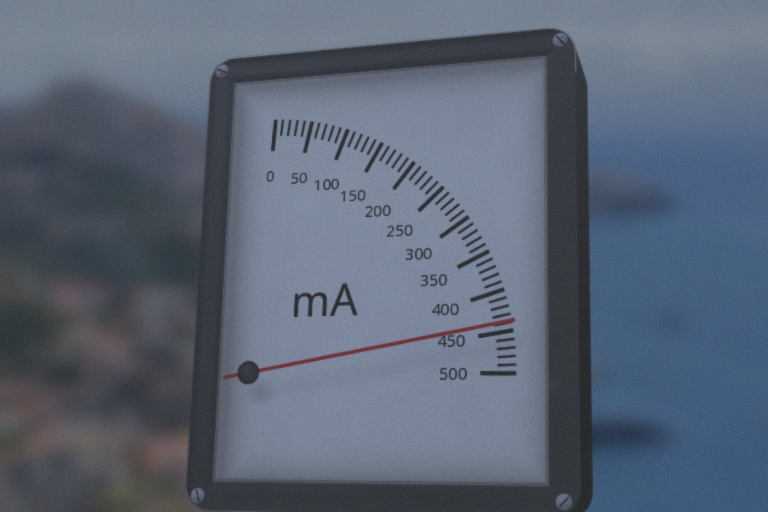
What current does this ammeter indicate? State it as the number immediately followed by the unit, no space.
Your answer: 440mA
